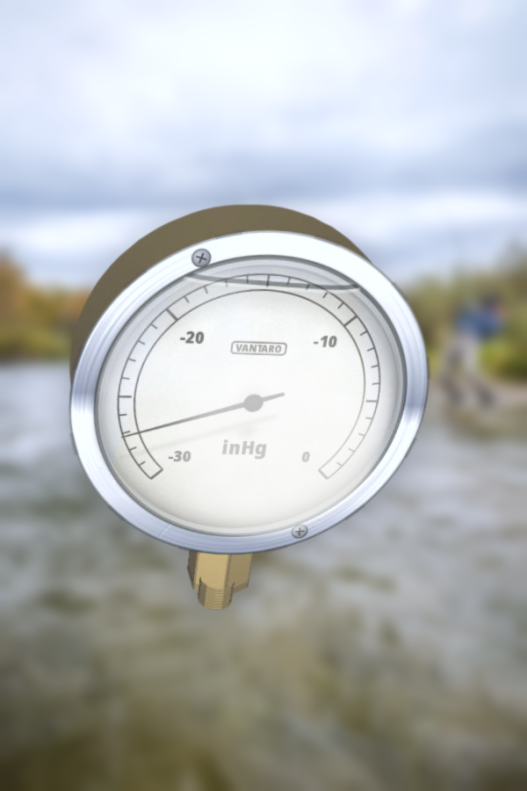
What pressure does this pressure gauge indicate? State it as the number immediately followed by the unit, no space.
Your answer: -27inHg
